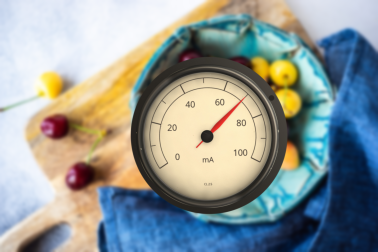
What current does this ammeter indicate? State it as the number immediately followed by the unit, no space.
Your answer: 70mA
